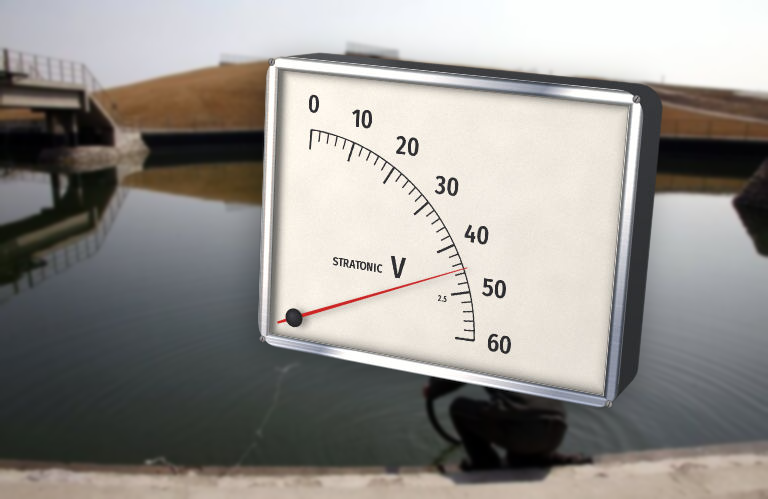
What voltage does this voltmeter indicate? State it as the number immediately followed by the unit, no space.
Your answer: 45V
